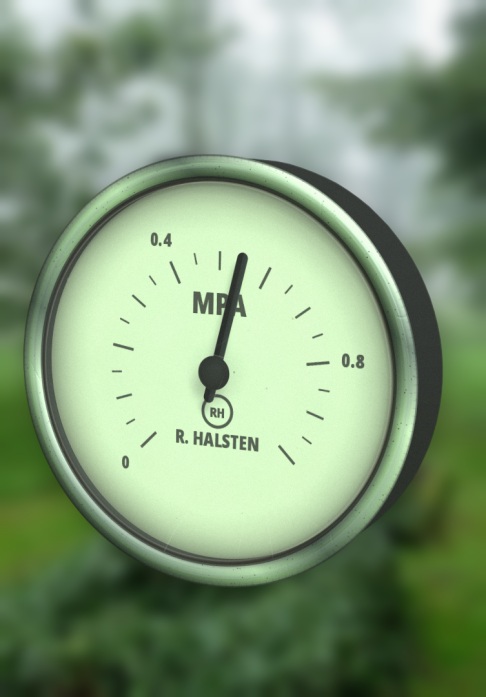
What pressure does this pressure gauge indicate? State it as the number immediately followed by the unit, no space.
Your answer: 0.55MPa
